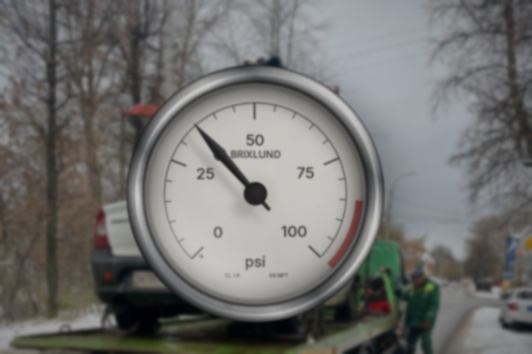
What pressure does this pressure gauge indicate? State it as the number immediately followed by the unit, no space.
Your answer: 35psi
